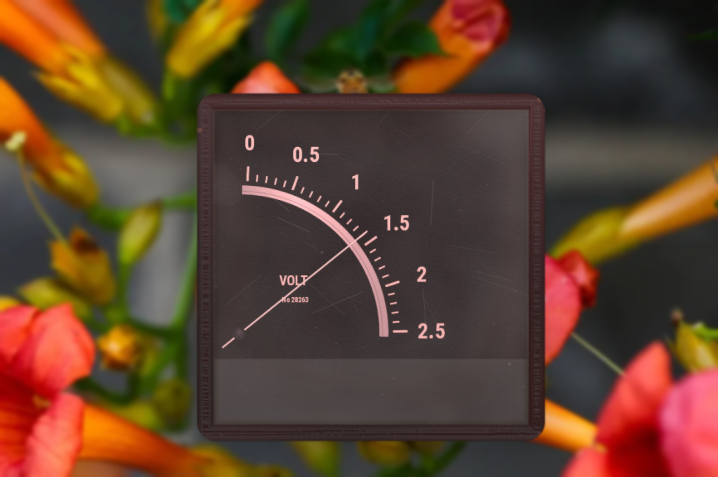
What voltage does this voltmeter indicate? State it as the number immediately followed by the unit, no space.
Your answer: 1.4V
